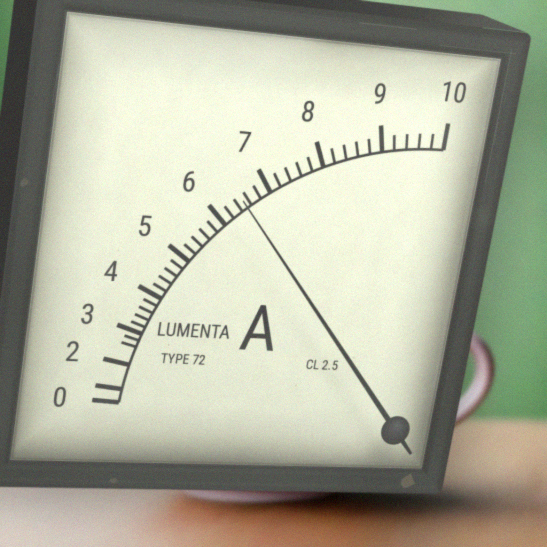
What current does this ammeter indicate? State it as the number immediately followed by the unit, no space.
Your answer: 6.5A
